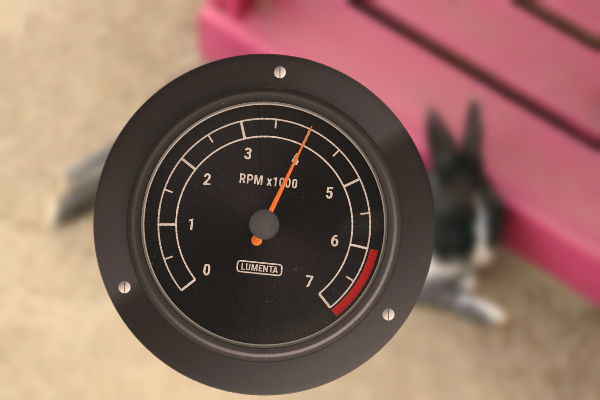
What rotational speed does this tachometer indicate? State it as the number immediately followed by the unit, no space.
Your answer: 4000rpm
